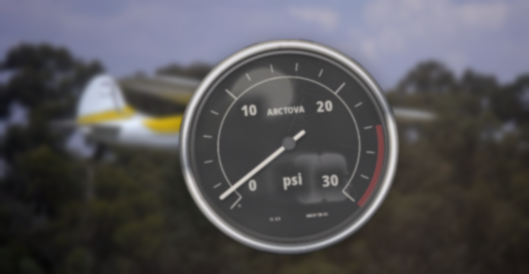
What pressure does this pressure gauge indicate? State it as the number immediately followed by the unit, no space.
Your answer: 1psi
